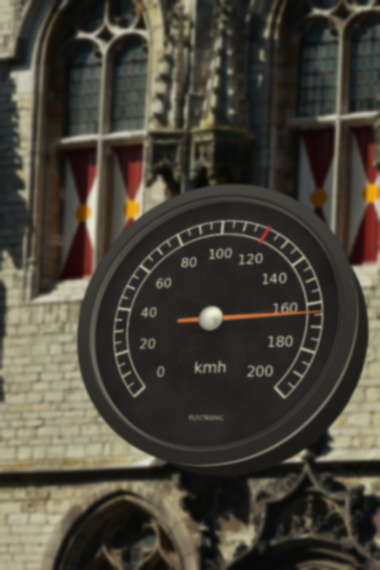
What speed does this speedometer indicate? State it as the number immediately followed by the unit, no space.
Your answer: 165km/h
